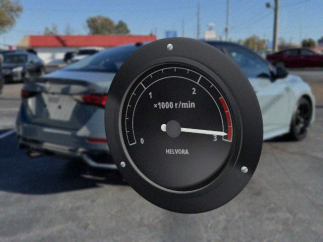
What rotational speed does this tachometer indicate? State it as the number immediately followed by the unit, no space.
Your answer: 2900rpm
